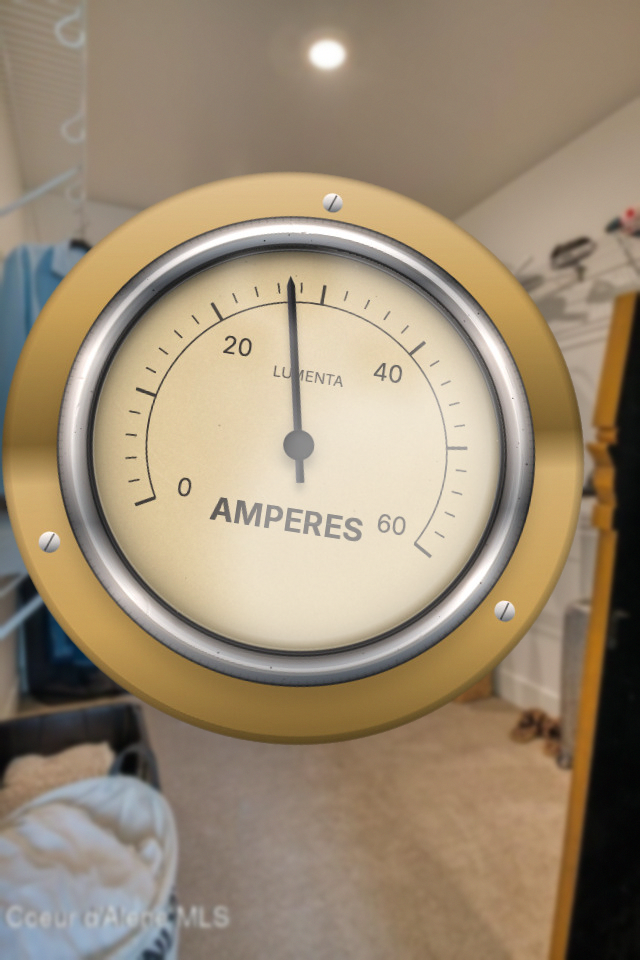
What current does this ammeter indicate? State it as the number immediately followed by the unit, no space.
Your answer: 27A
